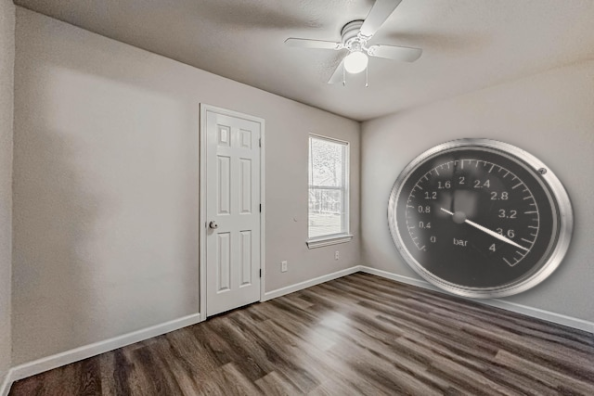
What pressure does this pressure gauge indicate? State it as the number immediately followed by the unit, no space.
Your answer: 3.7bar
